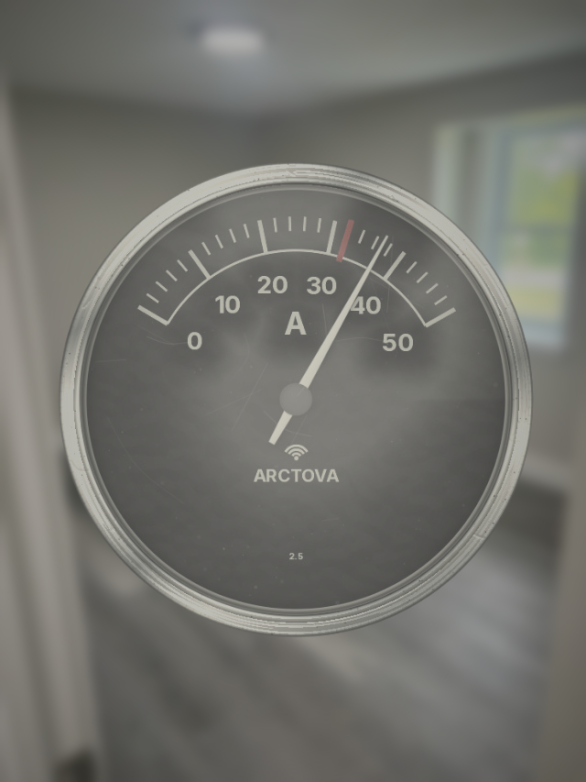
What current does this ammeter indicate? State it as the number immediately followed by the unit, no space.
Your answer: 37A
